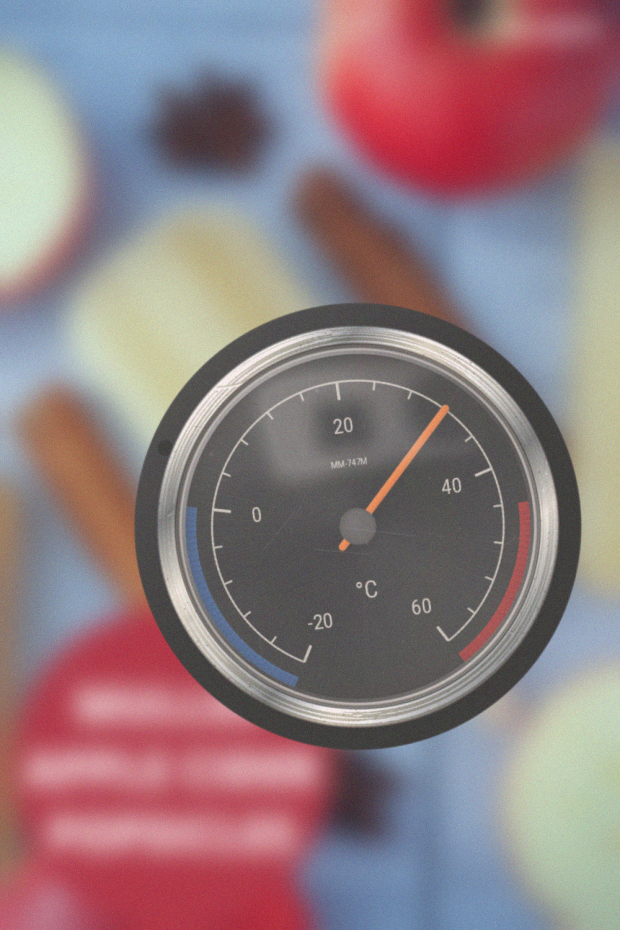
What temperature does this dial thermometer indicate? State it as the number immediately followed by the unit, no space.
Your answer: 32°C
